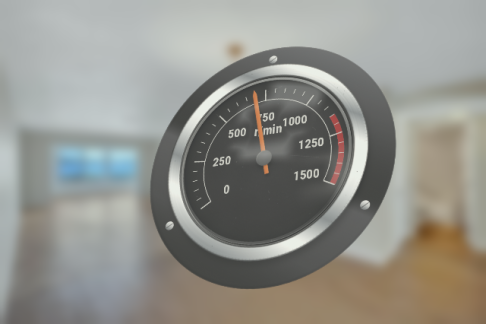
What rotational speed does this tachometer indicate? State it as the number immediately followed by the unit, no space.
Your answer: 700rpm
